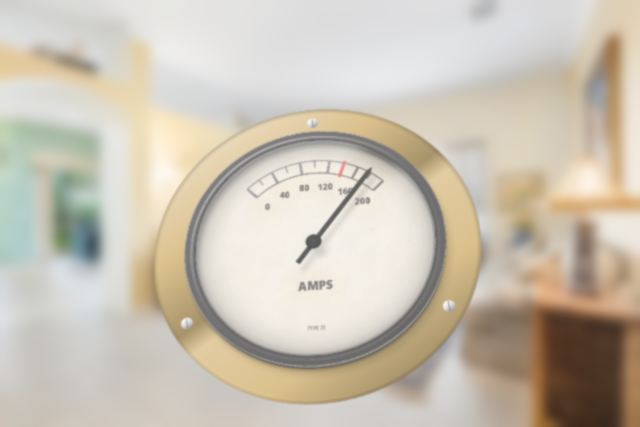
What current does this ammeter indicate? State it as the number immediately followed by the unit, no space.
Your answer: 180A
